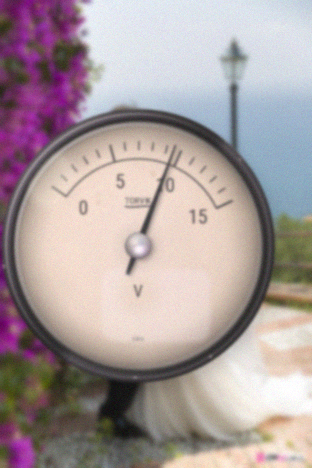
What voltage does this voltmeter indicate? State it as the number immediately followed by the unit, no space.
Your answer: 9.5V
